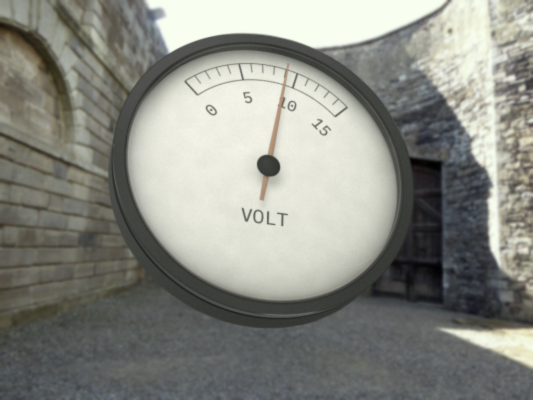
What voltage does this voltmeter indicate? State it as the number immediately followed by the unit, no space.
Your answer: 9V
